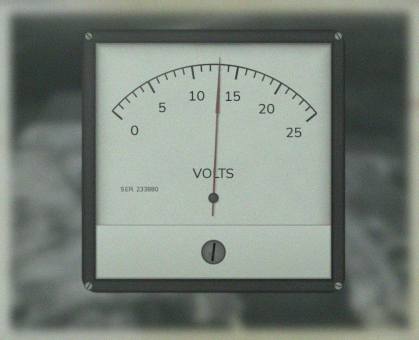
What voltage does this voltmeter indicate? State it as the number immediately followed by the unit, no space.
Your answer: 13V
